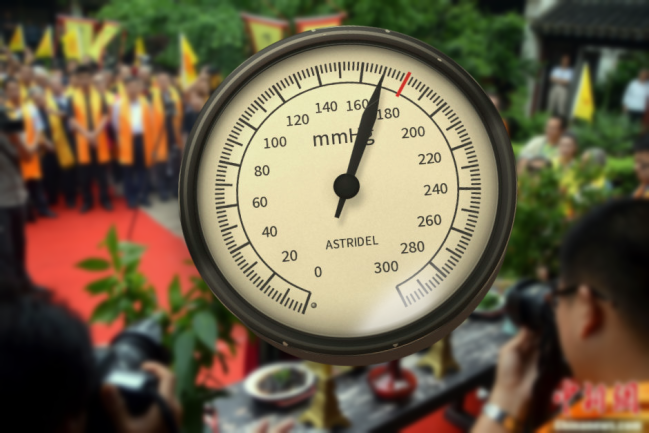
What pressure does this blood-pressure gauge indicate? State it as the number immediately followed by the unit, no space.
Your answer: 170mmHg
